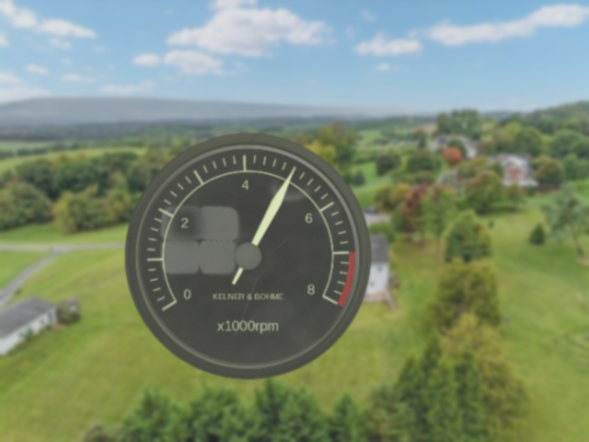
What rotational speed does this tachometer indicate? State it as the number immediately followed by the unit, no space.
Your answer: 5000rpm
